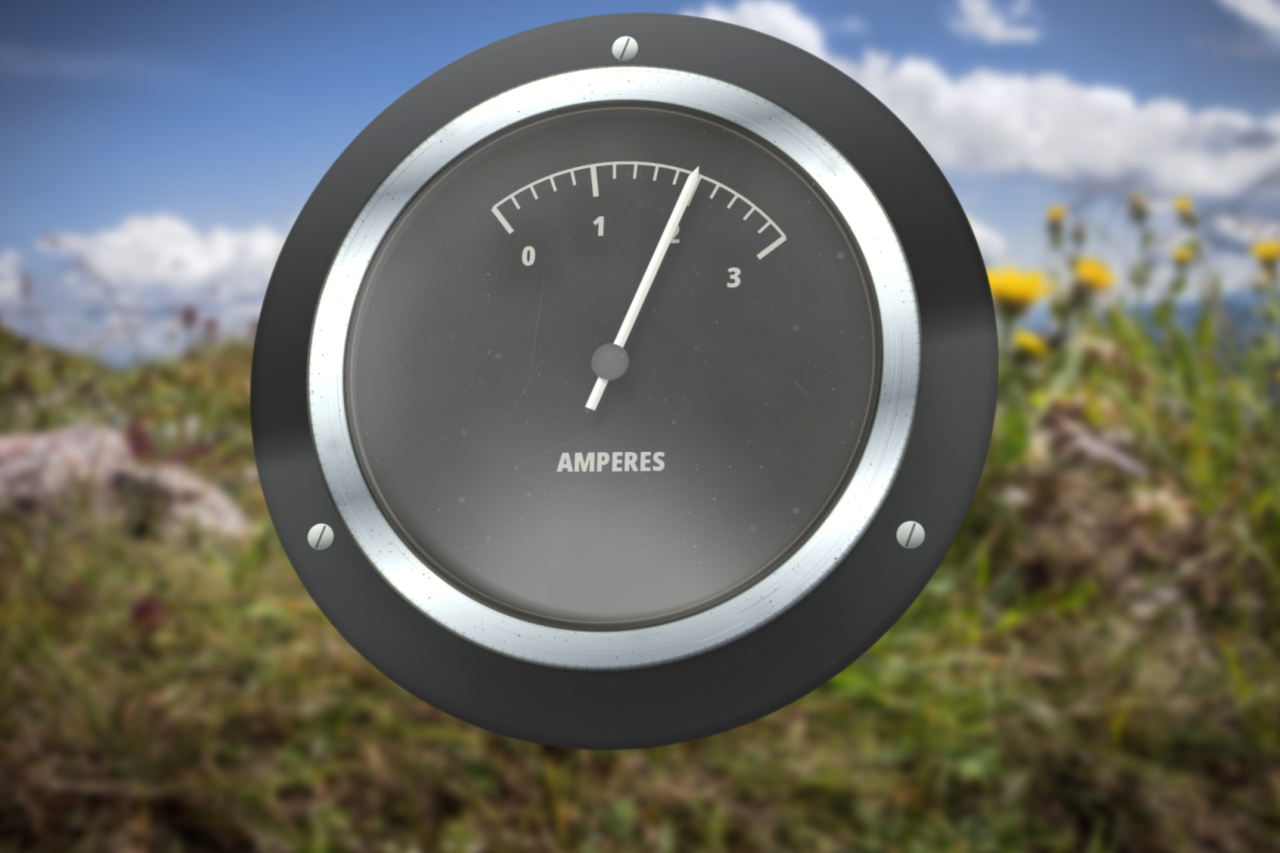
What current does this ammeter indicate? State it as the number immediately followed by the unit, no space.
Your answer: 2A
